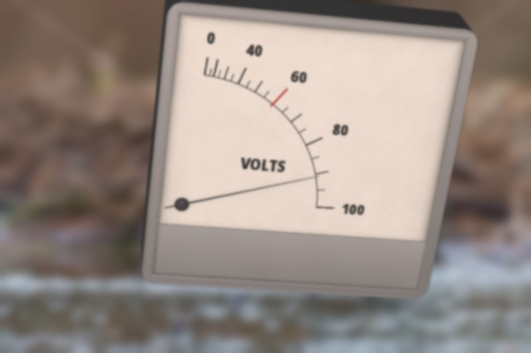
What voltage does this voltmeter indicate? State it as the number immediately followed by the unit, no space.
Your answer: 90V
